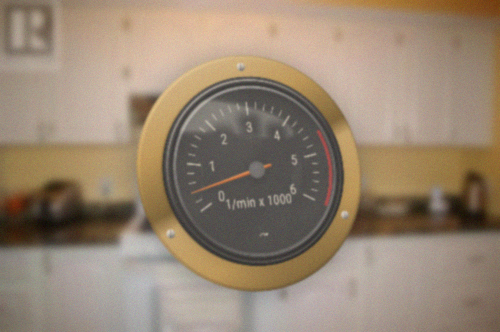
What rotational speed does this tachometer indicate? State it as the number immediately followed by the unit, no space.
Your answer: 400rpm
